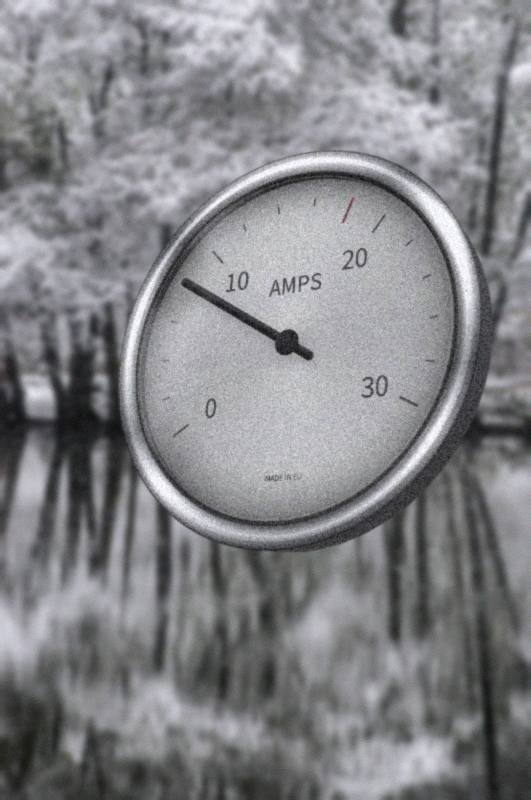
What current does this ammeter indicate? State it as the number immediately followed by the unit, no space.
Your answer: 8A
